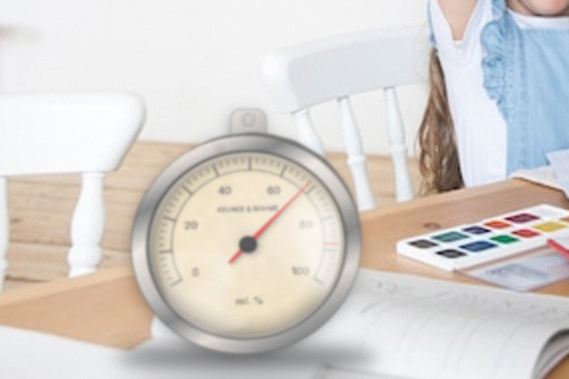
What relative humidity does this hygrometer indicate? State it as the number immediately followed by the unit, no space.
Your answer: 68%
